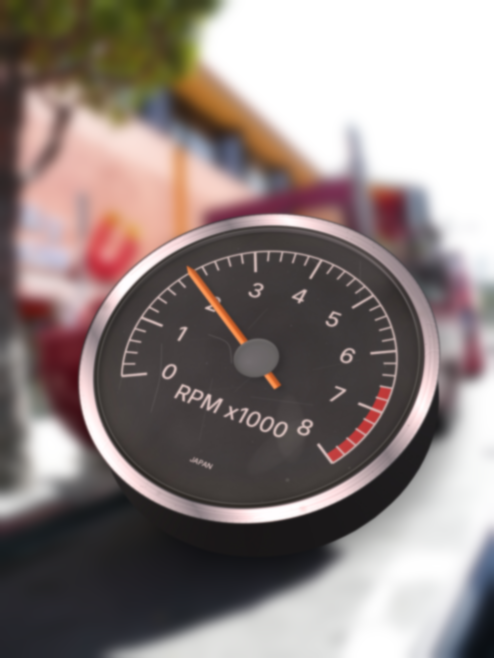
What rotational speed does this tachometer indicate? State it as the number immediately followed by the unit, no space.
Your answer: 2000rpm
